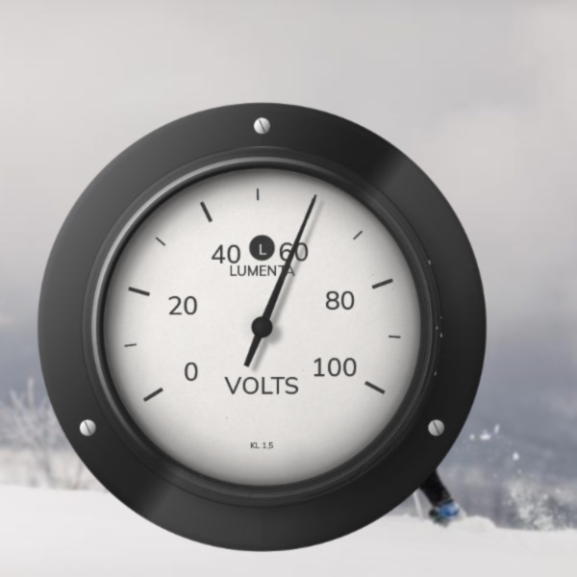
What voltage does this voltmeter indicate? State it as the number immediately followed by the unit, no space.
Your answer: 60V
